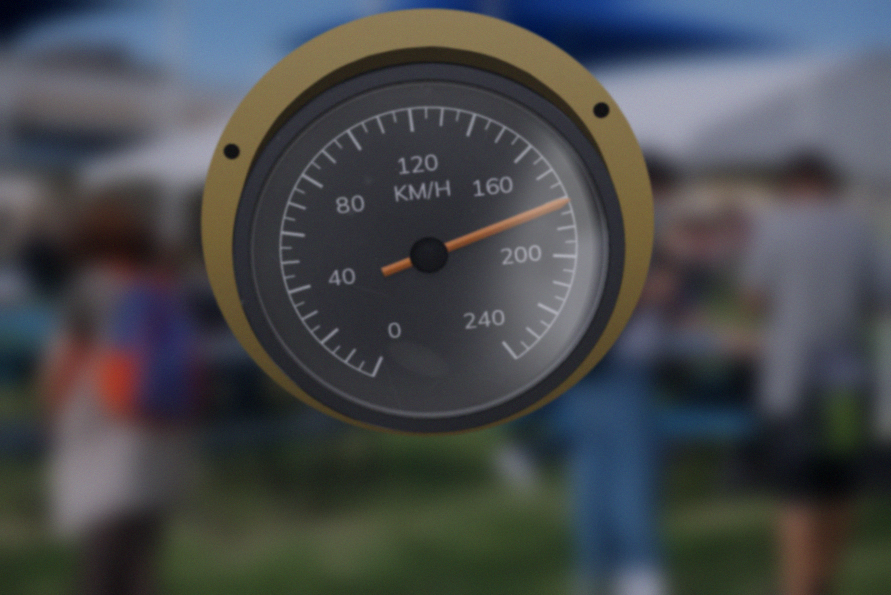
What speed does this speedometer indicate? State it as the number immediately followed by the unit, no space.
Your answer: 180km/h
